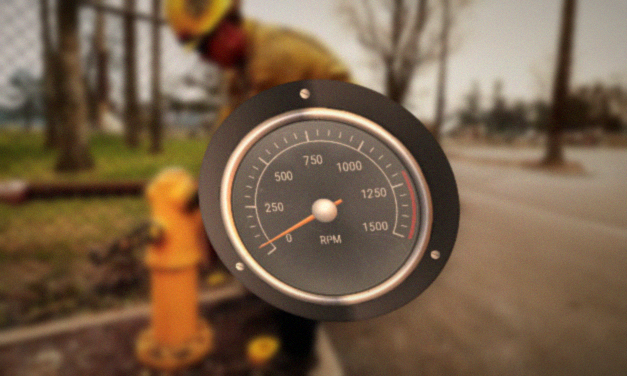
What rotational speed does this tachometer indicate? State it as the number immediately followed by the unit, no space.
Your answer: 50rpm
